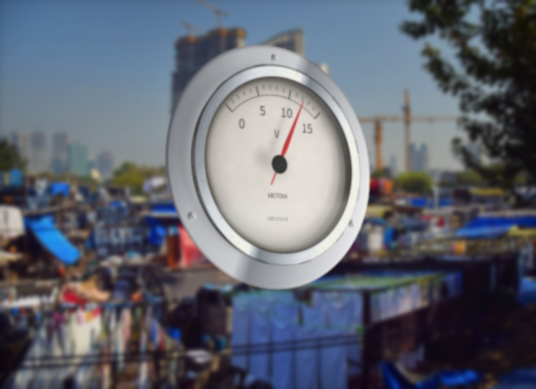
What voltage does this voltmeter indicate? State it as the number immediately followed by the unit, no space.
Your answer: 12V
